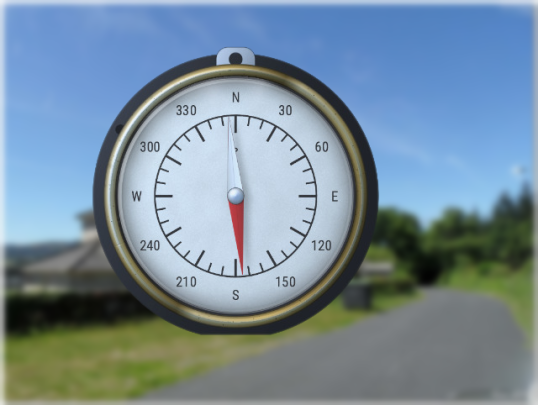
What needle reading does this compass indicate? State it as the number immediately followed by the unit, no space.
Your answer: 175°
